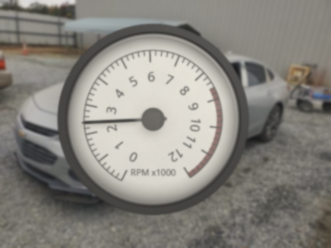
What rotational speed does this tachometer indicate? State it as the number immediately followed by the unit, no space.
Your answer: 2400rpm
